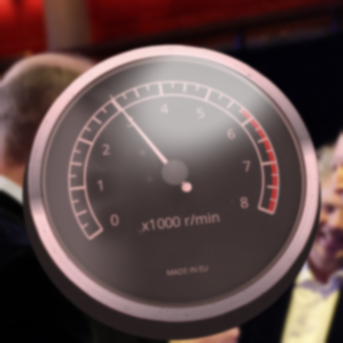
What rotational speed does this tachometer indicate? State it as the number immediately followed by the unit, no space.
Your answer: 3000rpm
